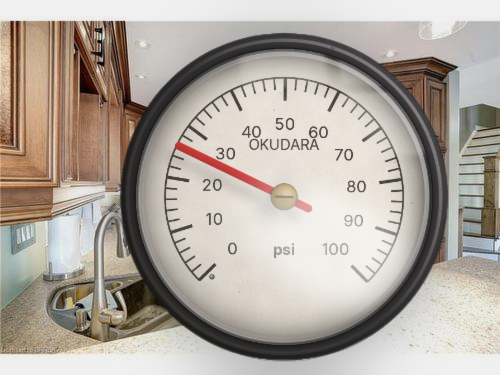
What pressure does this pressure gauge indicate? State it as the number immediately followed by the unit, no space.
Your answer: 26psi
